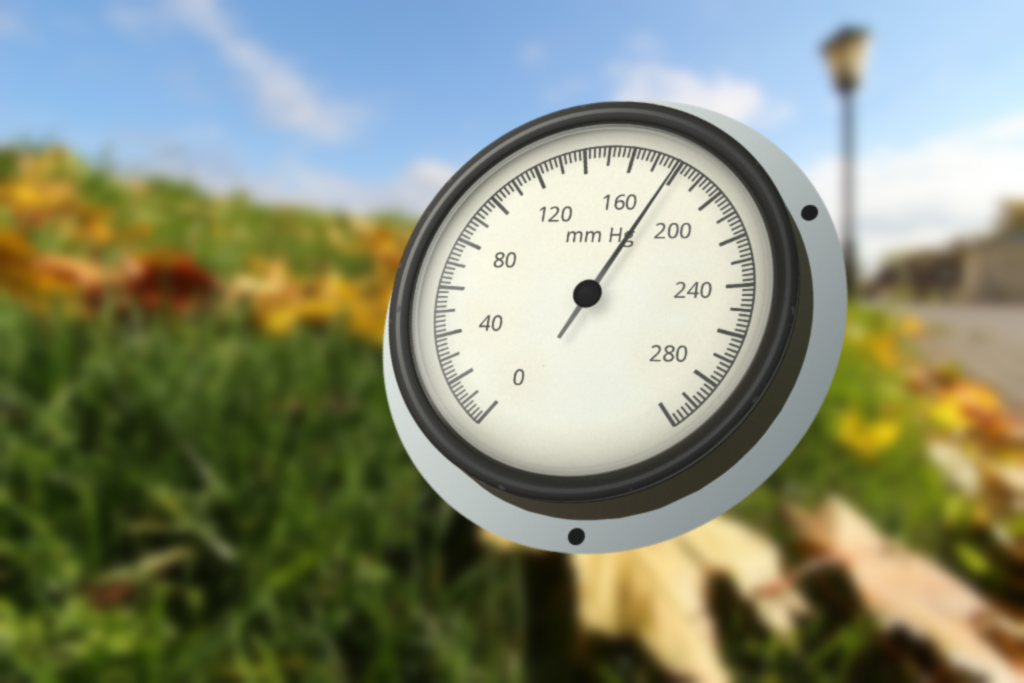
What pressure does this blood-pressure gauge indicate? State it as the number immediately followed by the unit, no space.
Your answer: 180mmHg
